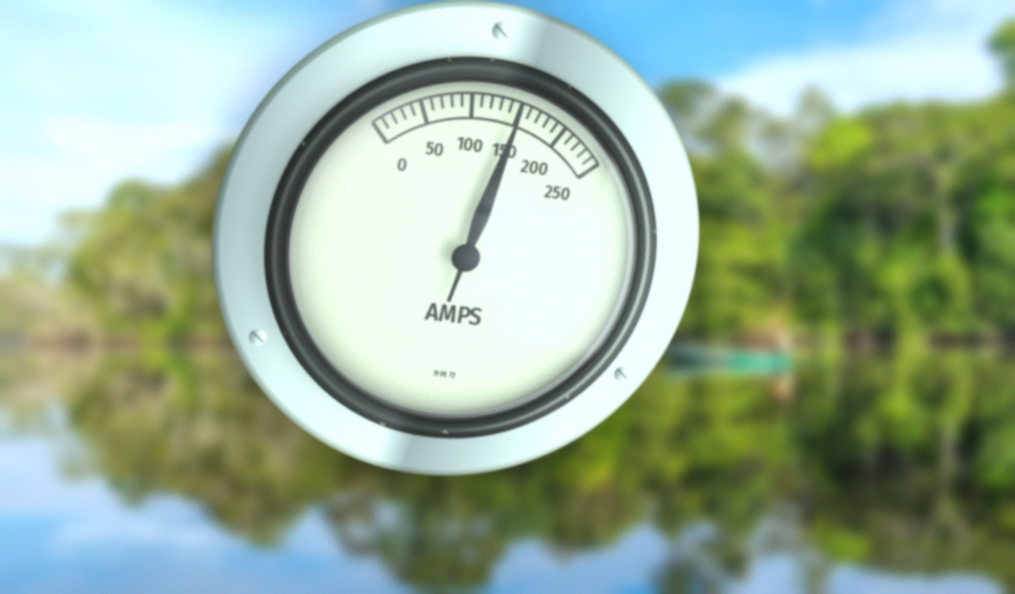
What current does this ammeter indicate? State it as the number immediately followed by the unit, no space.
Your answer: 150A
